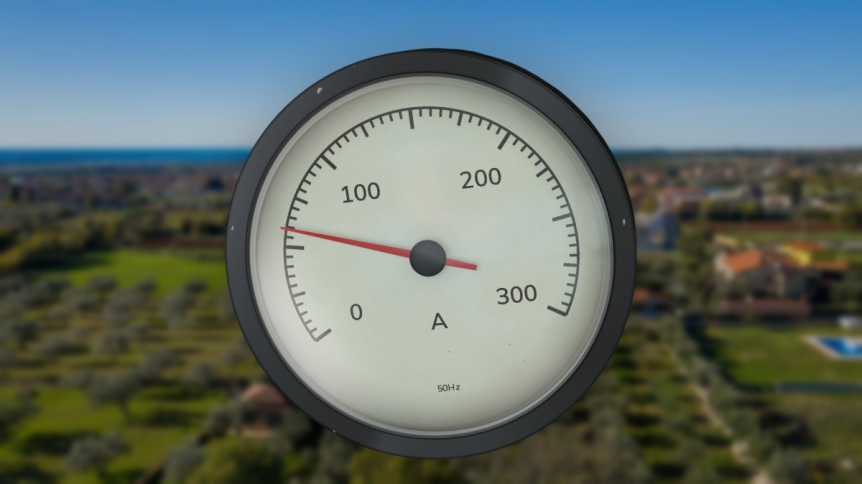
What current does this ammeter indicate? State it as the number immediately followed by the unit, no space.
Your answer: 60A
